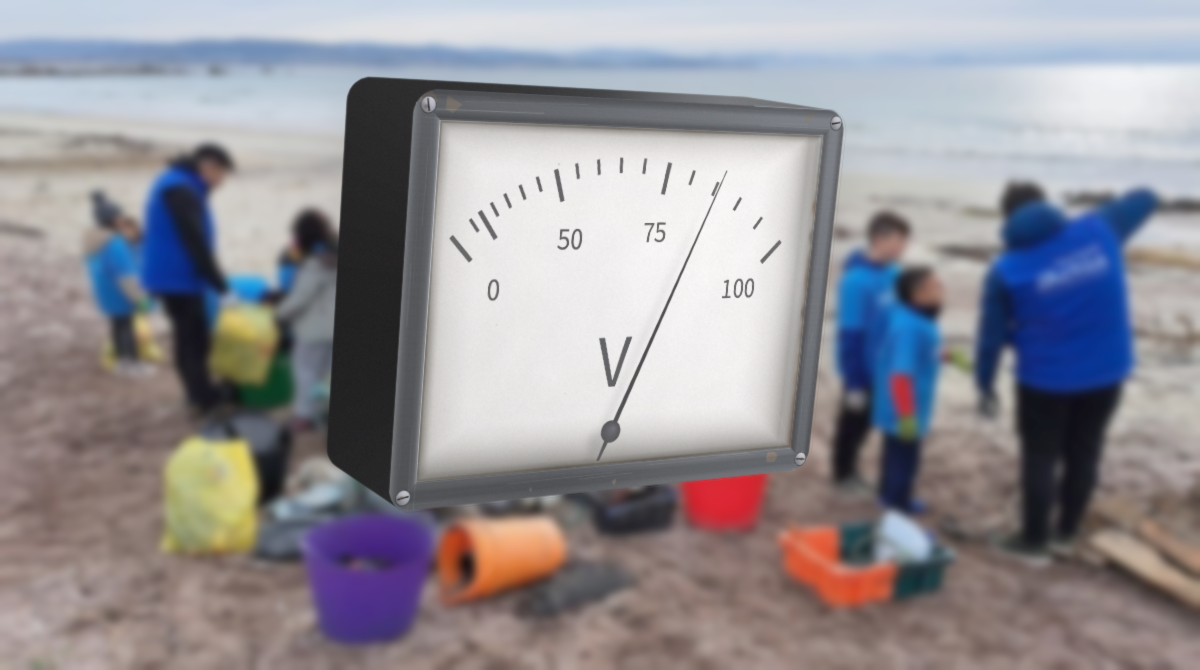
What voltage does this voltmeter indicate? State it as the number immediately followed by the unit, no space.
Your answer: 85V
